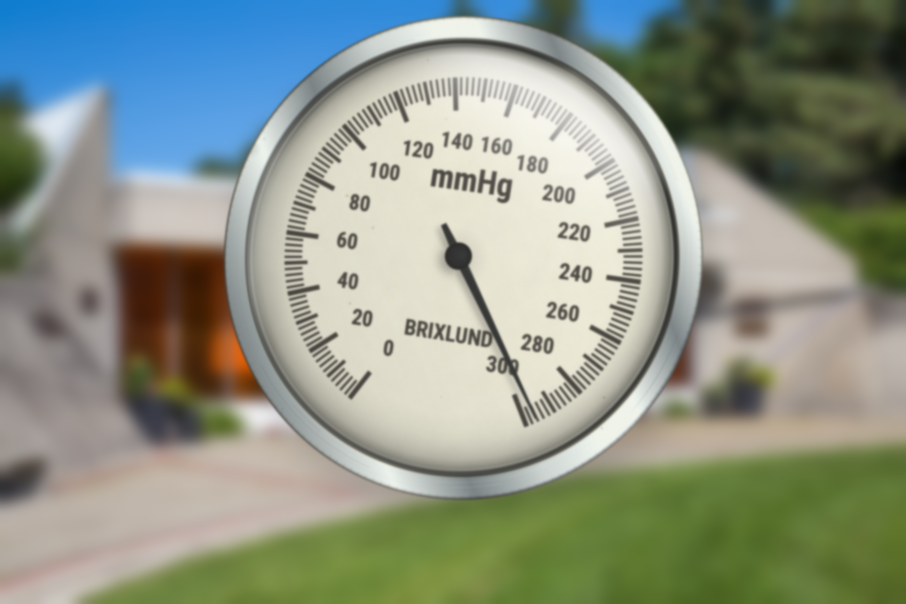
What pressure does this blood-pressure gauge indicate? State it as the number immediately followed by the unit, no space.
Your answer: 296mmHg
